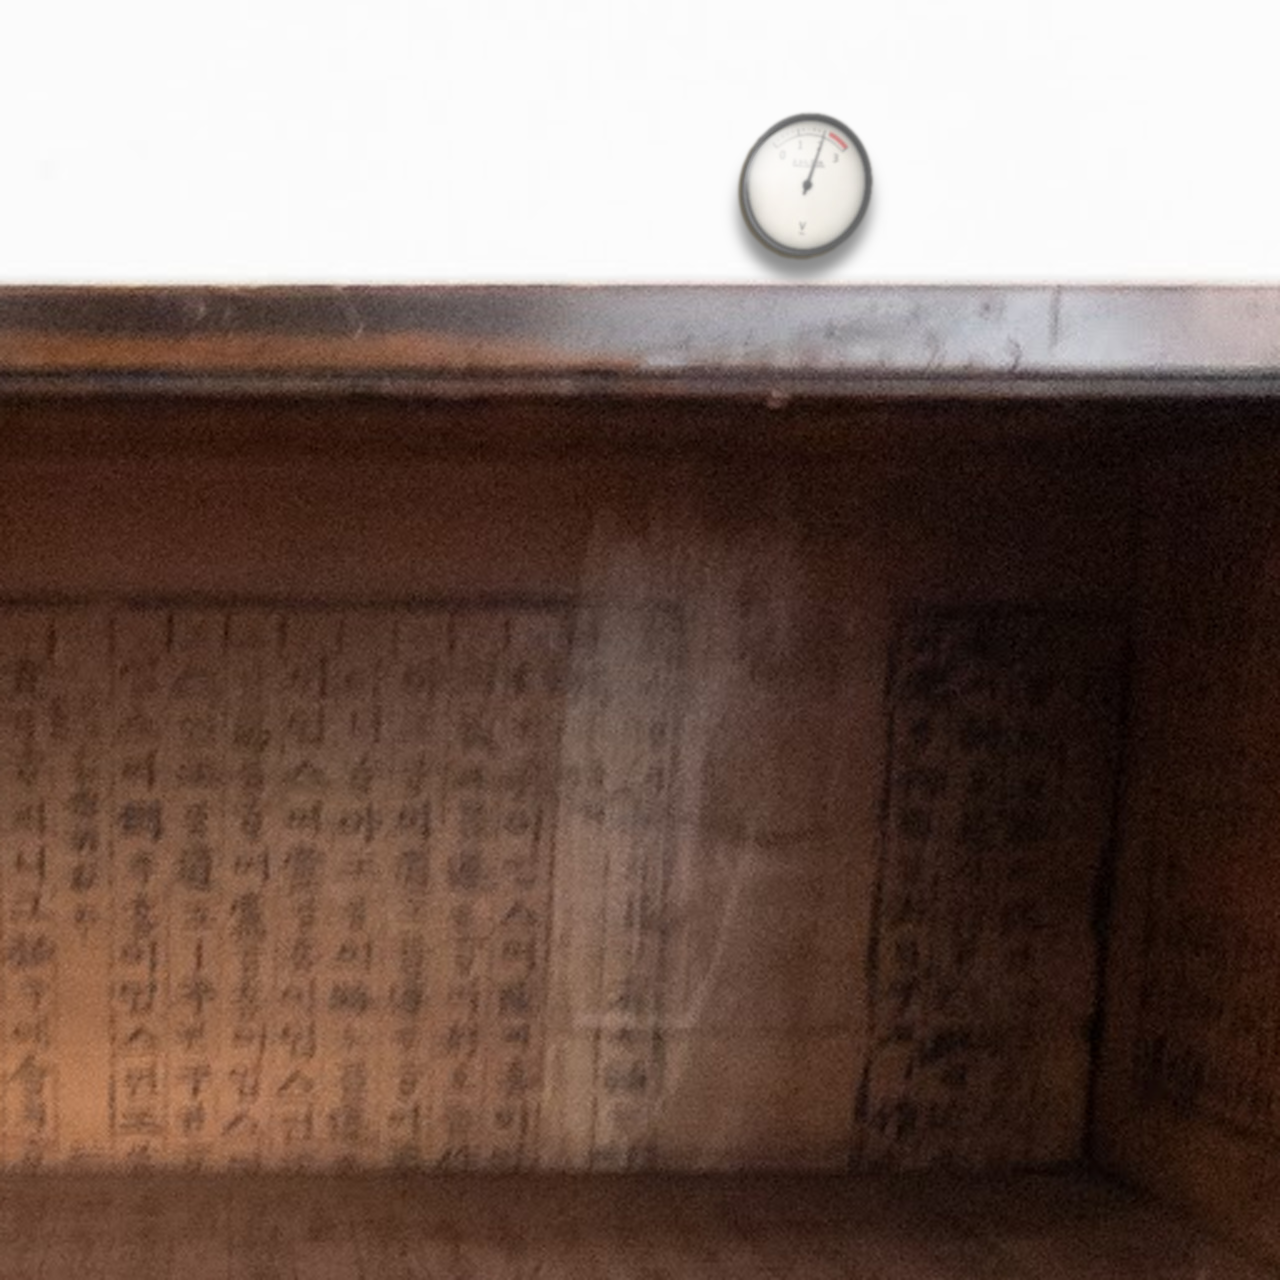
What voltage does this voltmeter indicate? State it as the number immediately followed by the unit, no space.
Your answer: 2V
